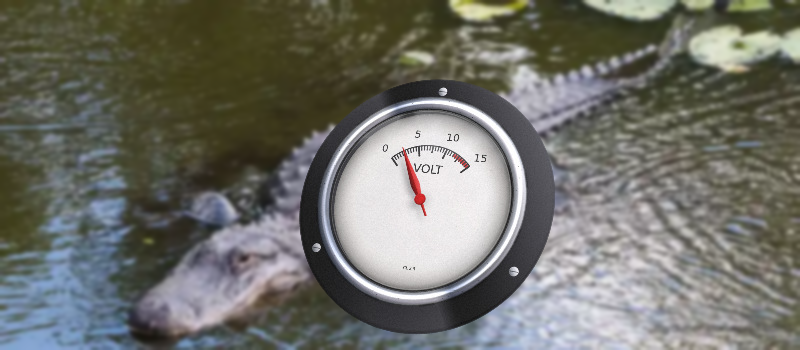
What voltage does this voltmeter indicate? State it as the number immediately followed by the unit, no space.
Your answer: 2.5V
